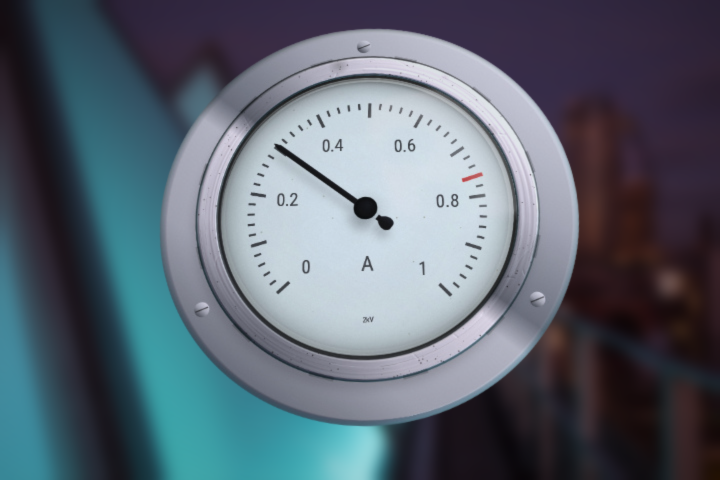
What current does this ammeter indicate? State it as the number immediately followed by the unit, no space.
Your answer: 0.3A
